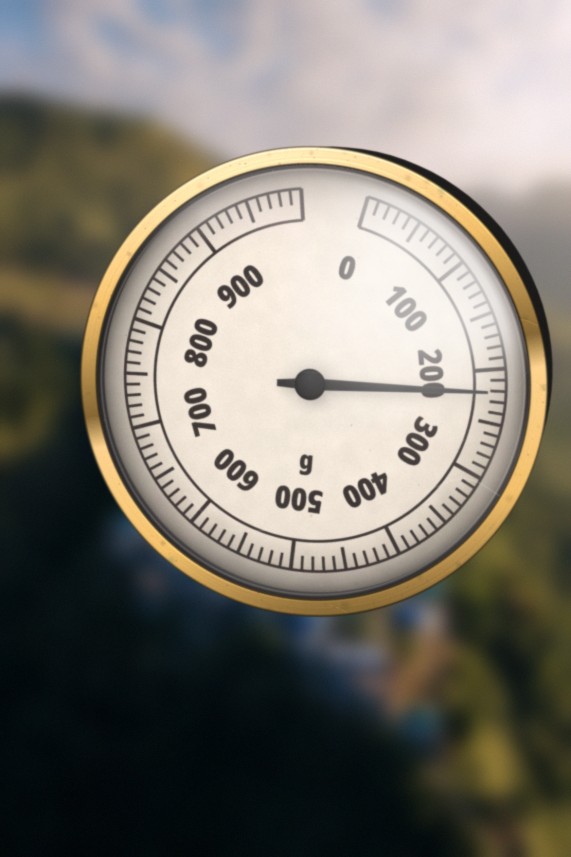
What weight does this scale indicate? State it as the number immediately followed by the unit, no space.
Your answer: 220g
